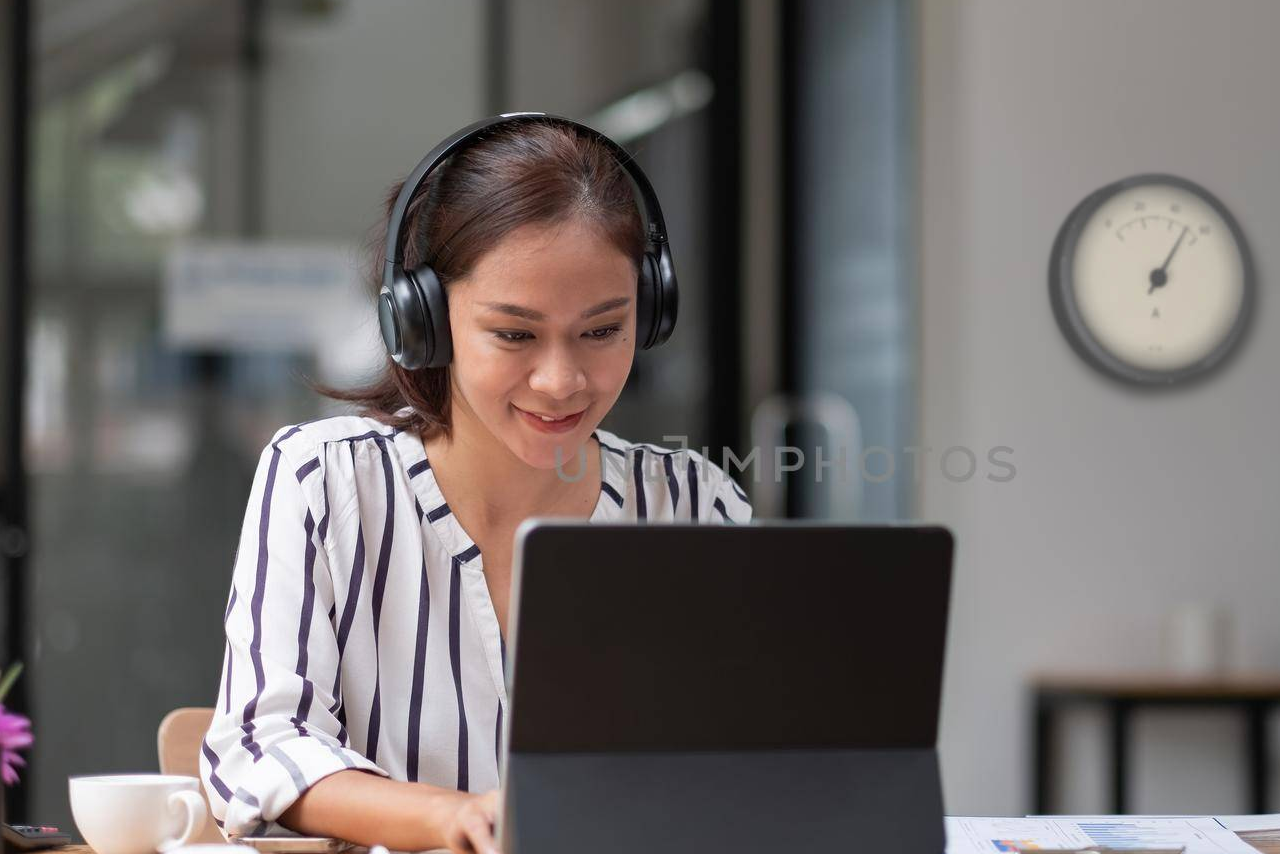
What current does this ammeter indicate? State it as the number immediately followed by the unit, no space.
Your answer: 50A
